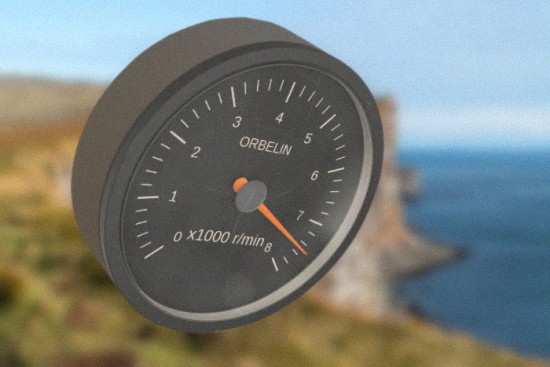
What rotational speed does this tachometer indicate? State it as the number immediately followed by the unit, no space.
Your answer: 7500rpm
